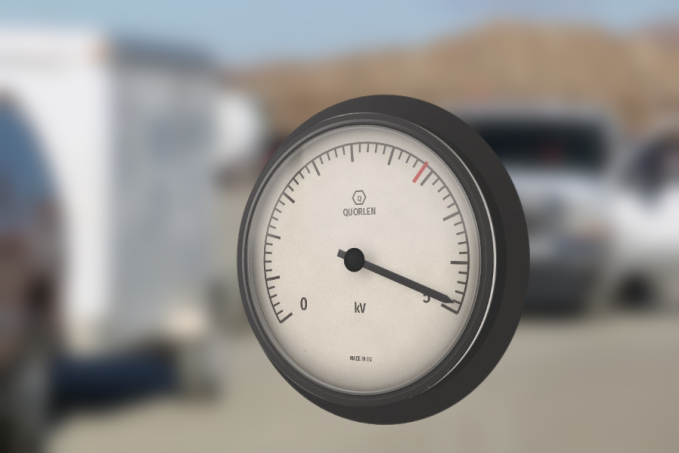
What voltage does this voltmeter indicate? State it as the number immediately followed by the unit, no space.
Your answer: 4.9kV
